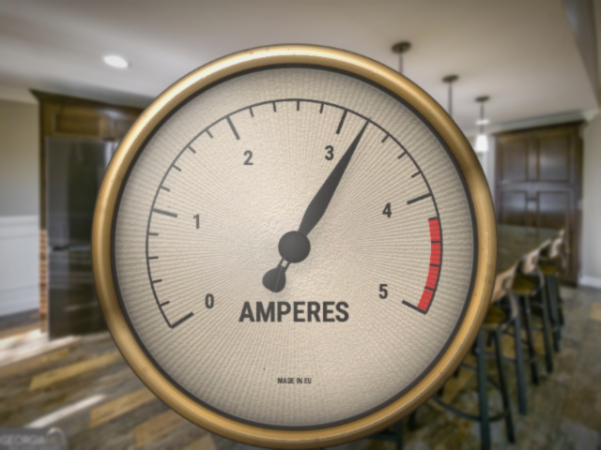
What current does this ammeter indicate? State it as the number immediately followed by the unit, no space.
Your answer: 3.2A
